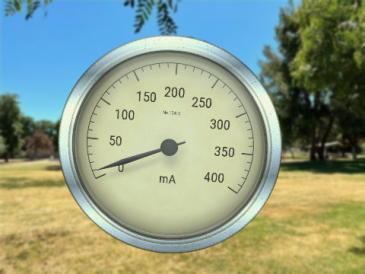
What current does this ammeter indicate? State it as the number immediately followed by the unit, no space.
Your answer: 10mA
